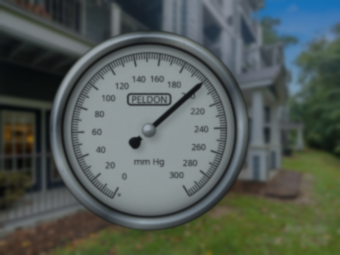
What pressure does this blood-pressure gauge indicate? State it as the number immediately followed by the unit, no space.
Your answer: 200mmHg
